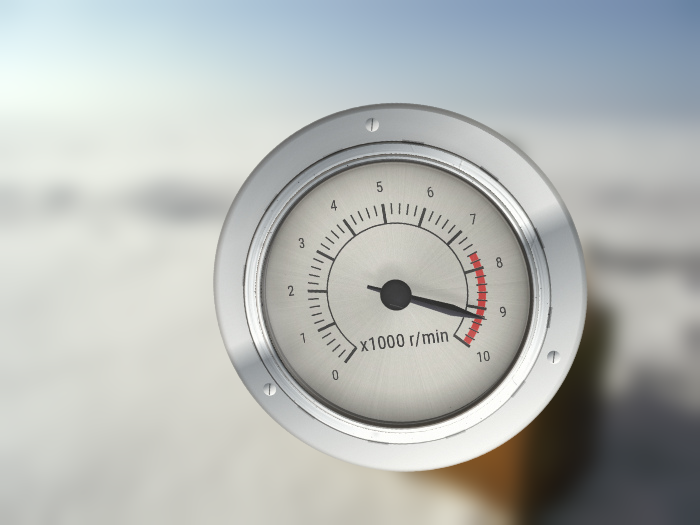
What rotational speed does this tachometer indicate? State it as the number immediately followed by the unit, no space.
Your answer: 9200rpm
